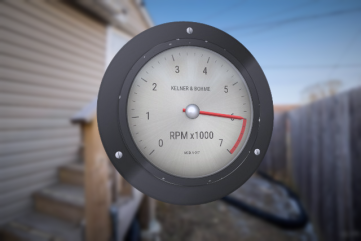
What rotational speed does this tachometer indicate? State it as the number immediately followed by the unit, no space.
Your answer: 6000rpm
